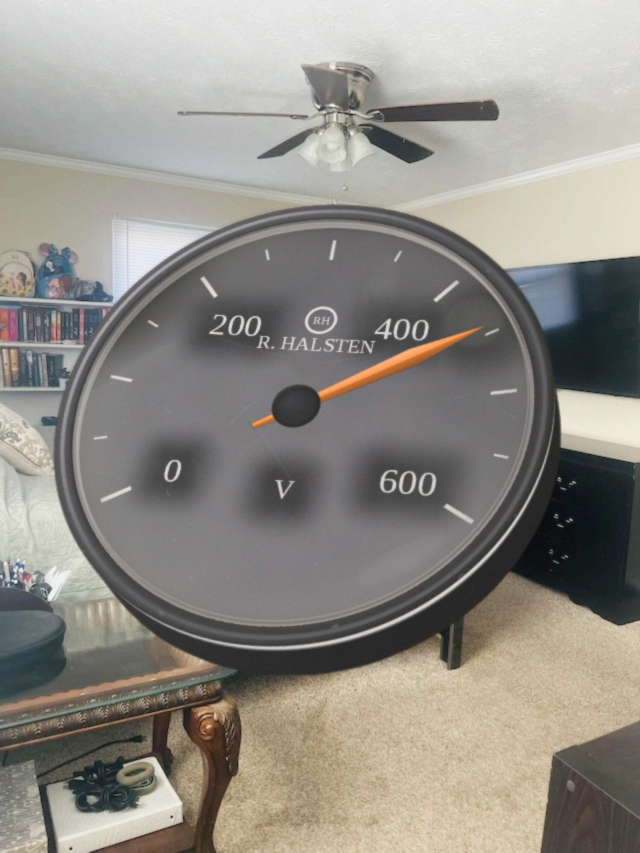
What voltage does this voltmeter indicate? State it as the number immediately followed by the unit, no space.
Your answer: 450V
